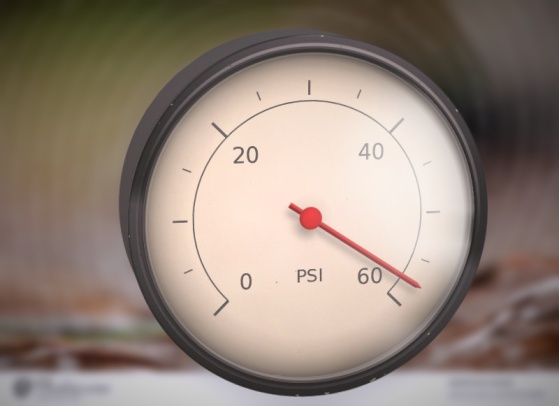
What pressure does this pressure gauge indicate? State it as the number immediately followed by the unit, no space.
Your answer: 57.5psi
